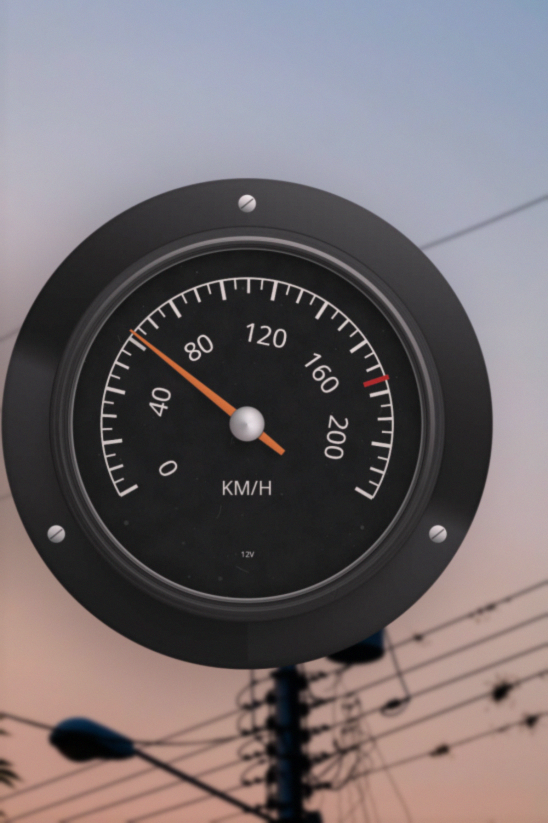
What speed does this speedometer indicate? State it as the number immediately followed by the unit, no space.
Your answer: 62.5km/h
